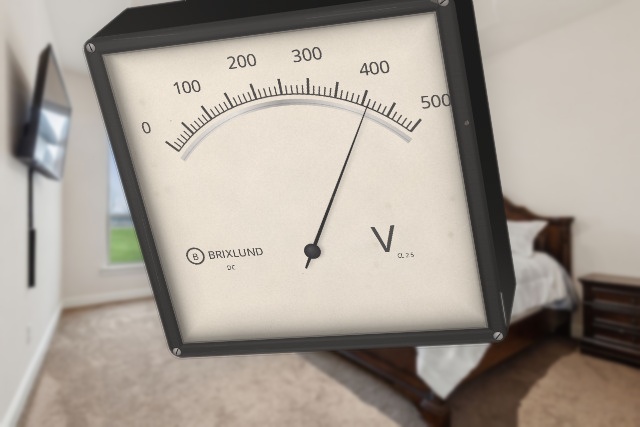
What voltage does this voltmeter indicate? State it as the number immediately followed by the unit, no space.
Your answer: 410V
